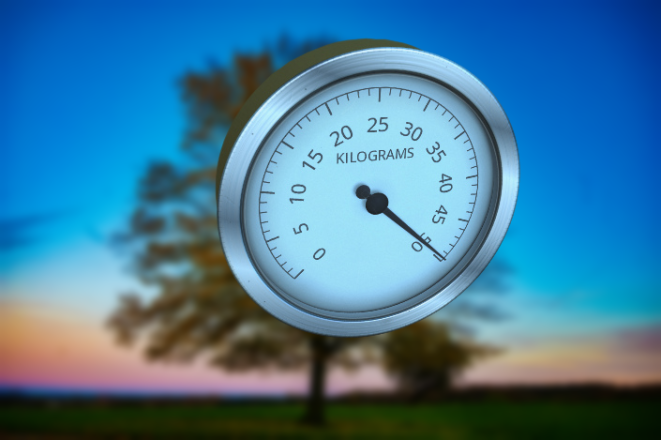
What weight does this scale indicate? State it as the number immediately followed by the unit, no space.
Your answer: 49.5kg
